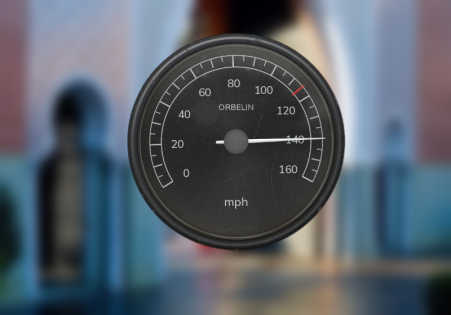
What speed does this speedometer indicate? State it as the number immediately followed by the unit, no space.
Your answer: 140mph
